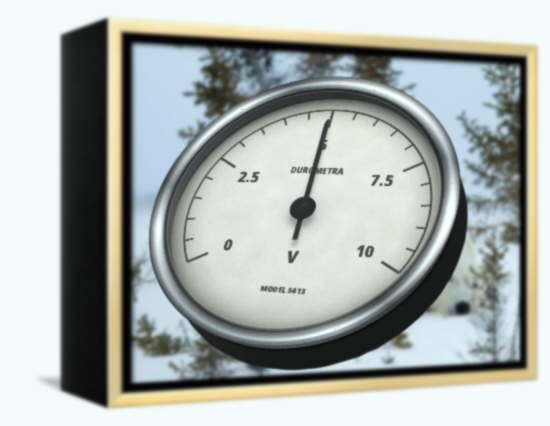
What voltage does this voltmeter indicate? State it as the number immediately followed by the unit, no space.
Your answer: 5V
